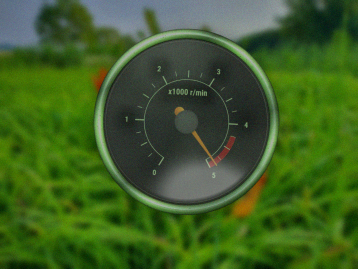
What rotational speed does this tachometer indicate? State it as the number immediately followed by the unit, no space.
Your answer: 4875rpm
